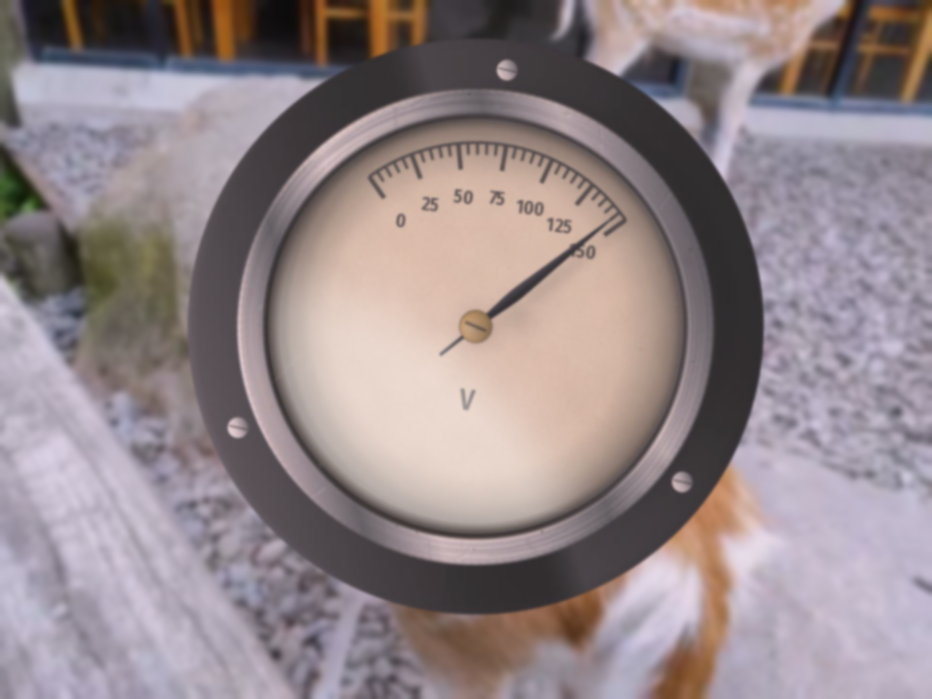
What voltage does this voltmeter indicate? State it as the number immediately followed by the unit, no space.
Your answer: 145V
